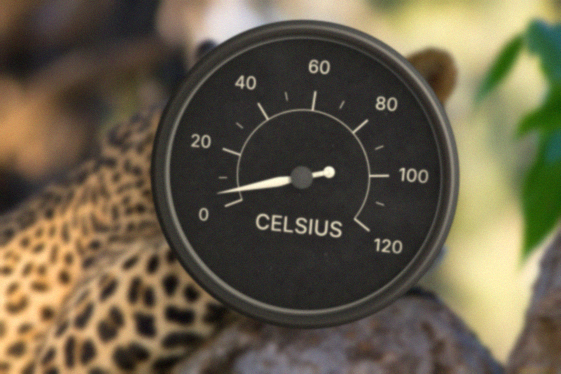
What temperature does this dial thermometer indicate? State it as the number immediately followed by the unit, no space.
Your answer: 5°C
